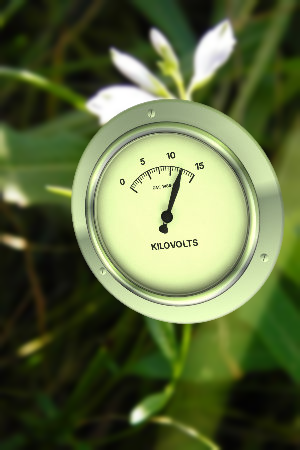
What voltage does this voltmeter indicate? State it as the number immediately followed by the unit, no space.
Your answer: 12.5kV
